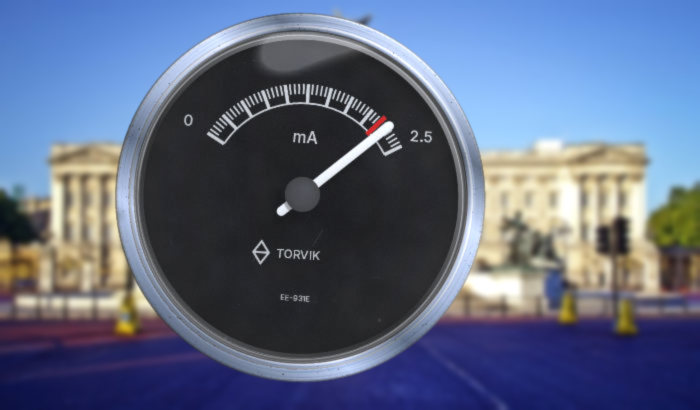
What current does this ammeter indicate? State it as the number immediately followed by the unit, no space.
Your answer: 2.25mA
